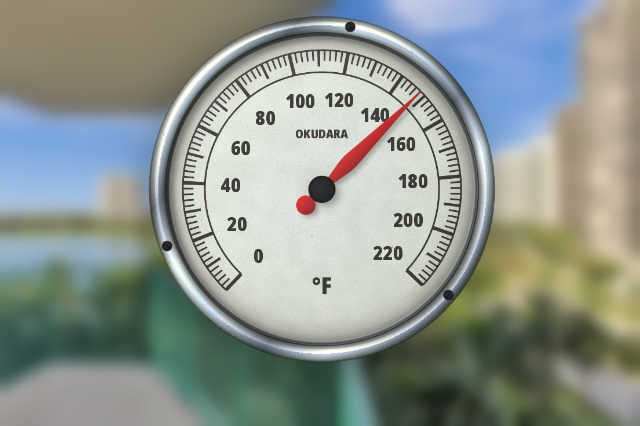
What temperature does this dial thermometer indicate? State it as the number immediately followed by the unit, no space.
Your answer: 148°F
